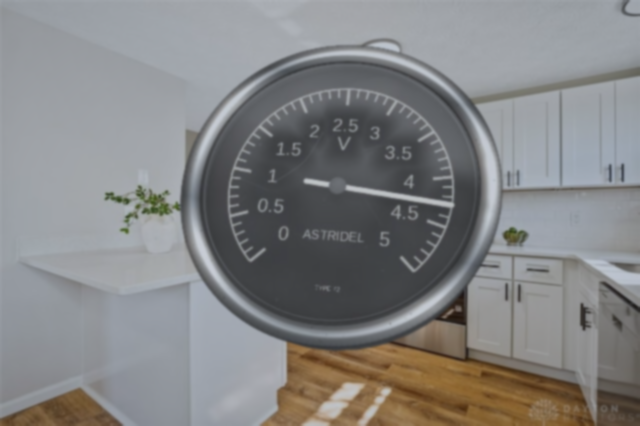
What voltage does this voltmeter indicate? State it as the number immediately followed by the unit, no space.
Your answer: 4.3V
